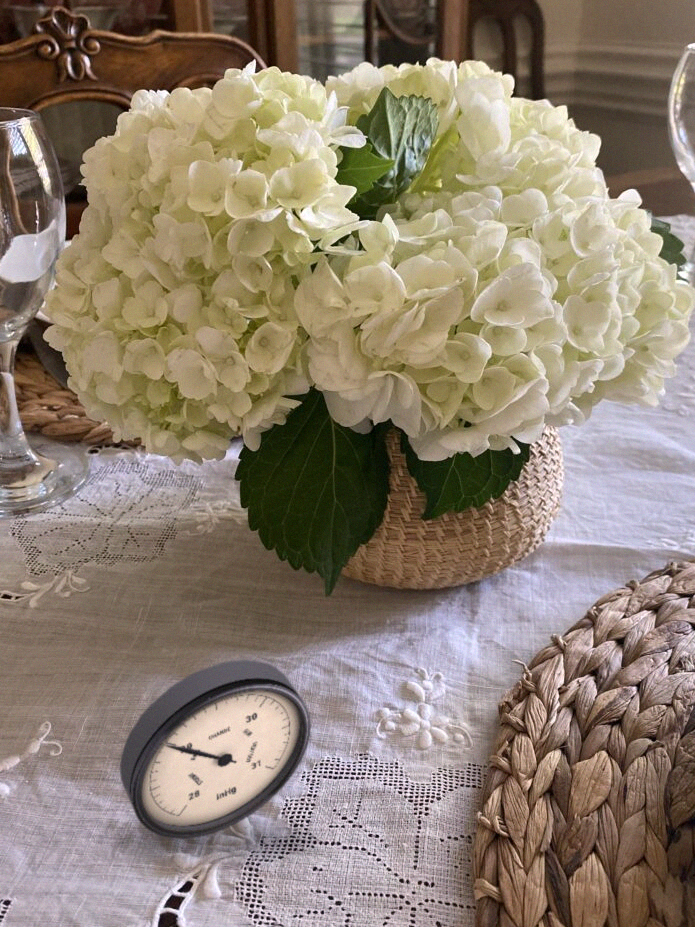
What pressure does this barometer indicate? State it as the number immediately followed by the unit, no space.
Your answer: 29inHg
